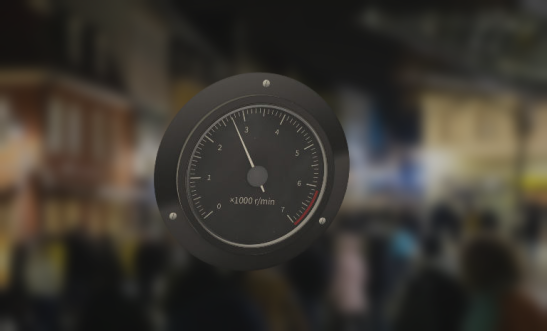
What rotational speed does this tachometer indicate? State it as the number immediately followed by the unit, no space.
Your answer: 2700rpm
